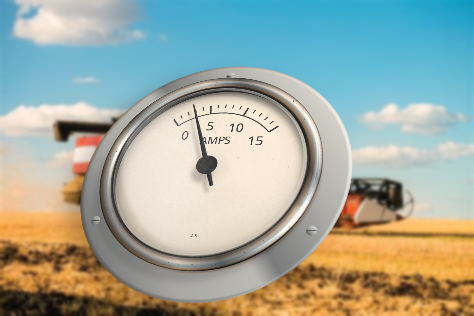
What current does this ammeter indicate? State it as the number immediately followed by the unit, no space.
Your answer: 3A
